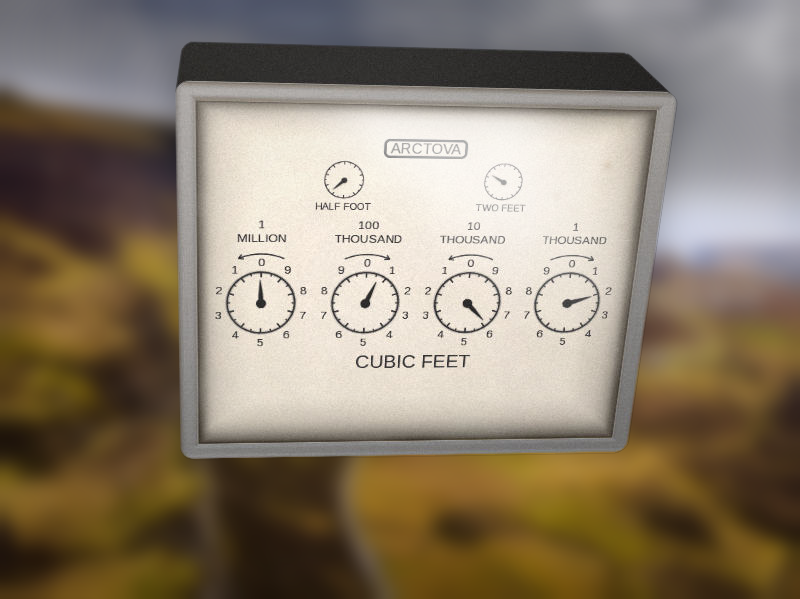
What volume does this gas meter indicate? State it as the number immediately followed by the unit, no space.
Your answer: 6200ft³
